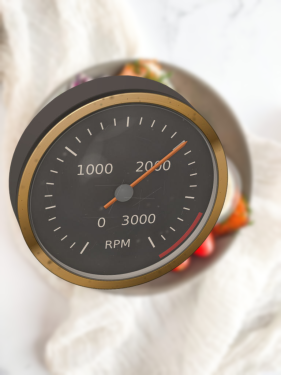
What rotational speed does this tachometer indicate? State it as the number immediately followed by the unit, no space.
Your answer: 2000rpm
